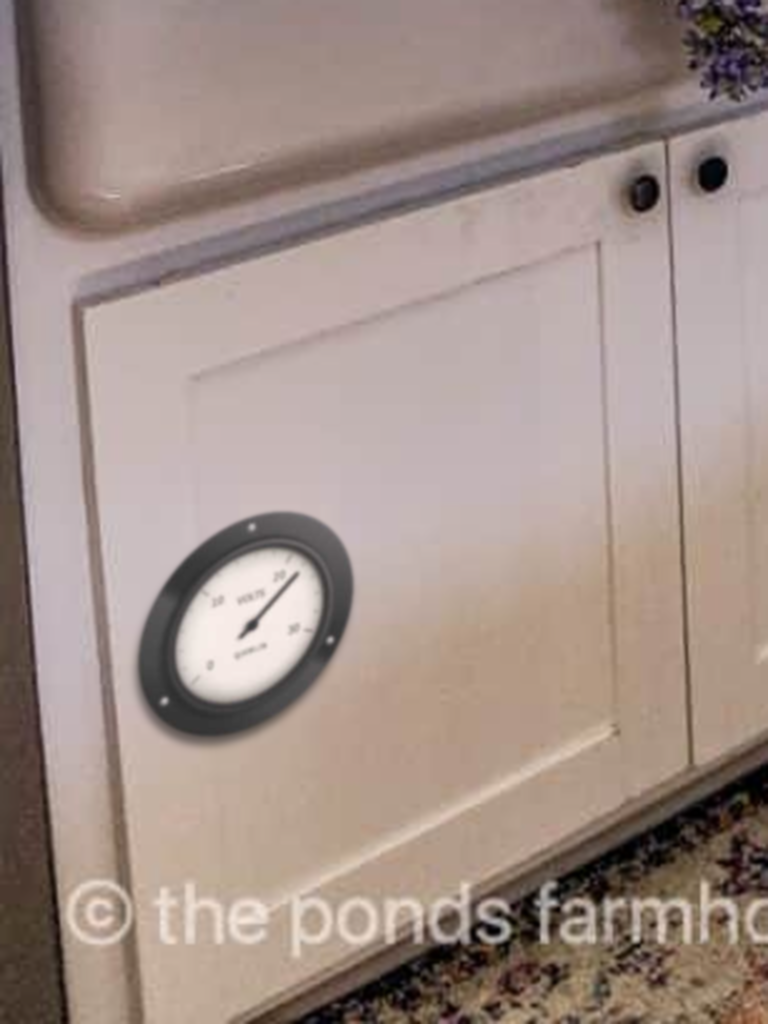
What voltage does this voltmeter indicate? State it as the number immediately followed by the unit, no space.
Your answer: 22V
